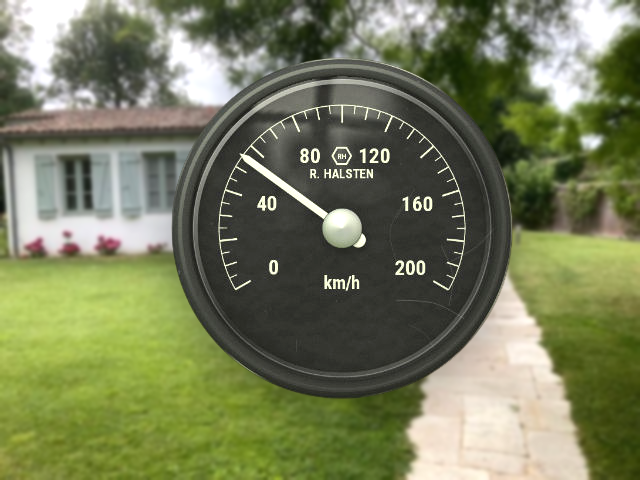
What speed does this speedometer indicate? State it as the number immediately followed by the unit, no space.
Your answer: 55km/h
